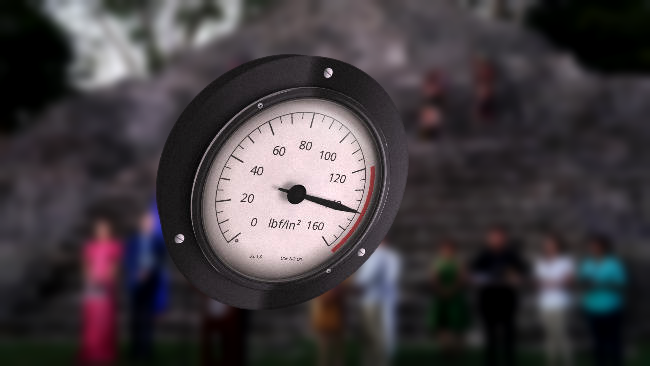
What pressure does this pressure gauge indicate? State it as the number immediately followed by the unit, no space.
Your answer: 140psi
